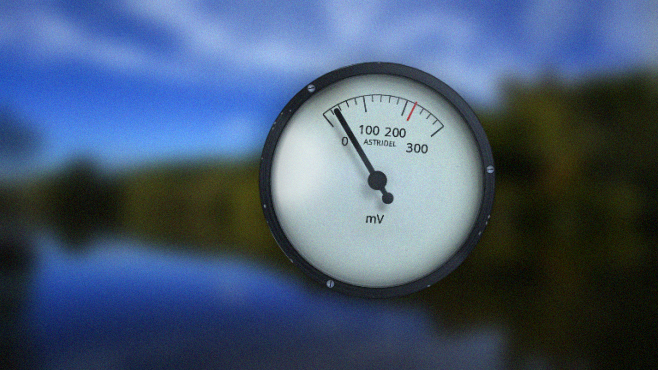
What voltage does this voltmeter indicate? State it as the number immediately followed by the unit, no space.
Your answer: 30mV
